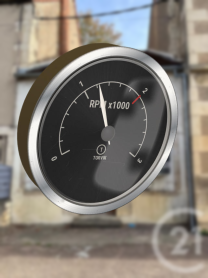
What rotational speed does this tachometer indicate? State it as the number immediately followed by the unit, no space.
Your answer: 1200rpm
